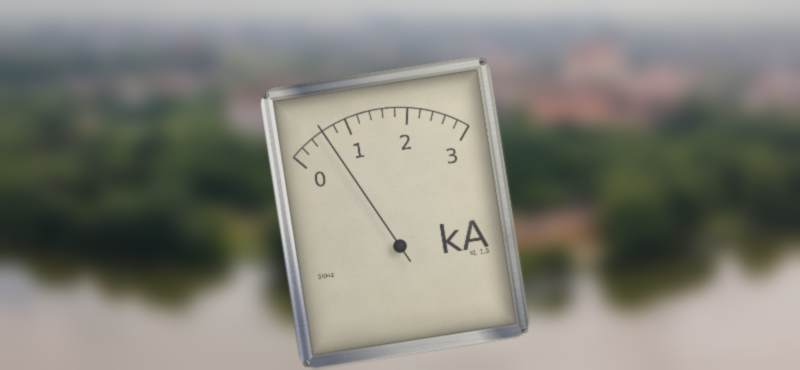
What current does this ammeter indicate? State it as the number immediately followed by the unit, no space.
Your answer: 0.6kA
